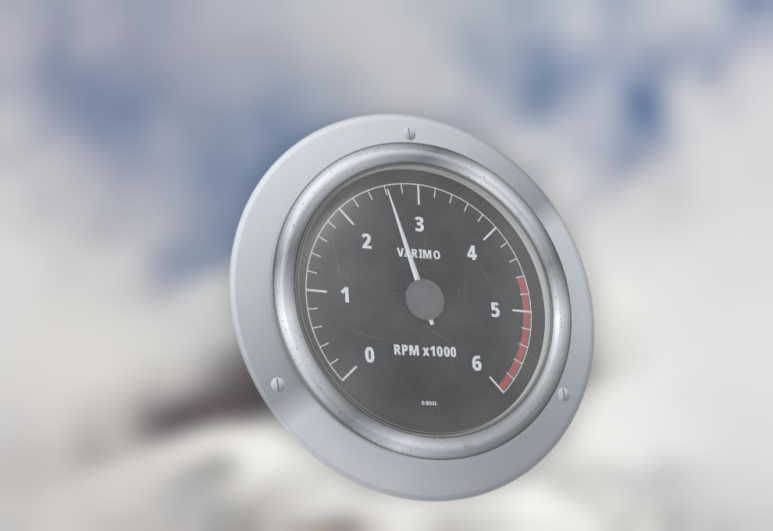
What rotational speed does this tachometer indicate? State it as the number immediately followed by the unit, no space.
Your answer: 2600rpm
